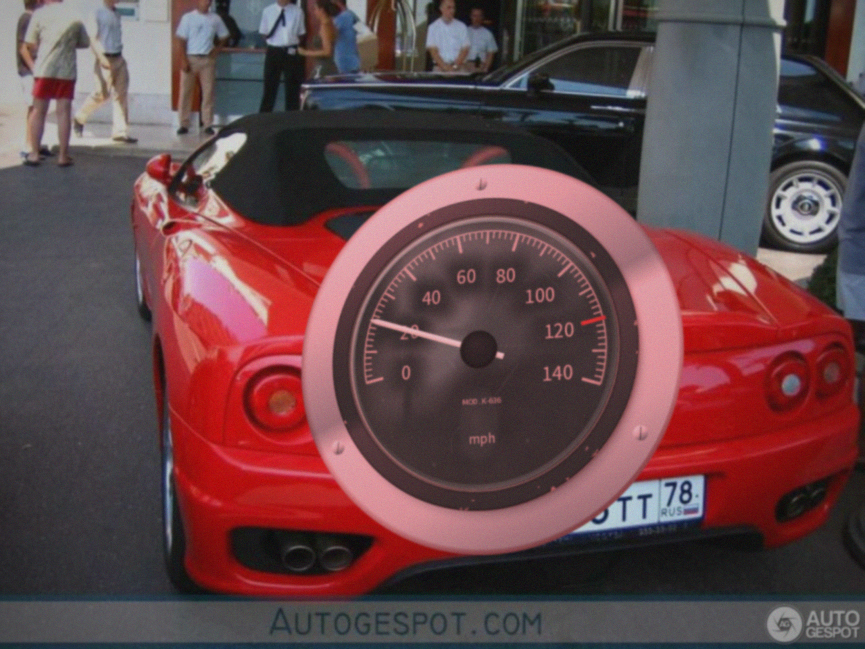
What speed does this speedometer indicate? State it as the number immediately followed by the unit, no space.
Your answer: 20mph
